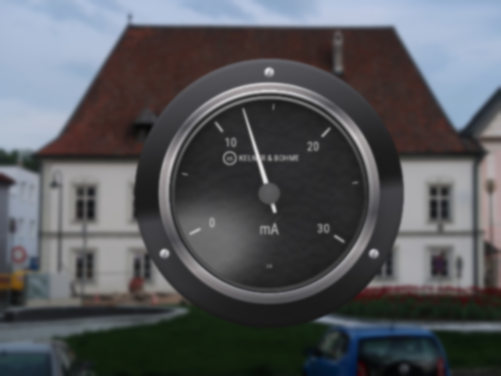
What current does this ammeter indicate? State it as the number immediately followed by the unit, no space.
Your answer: 12.5mA
